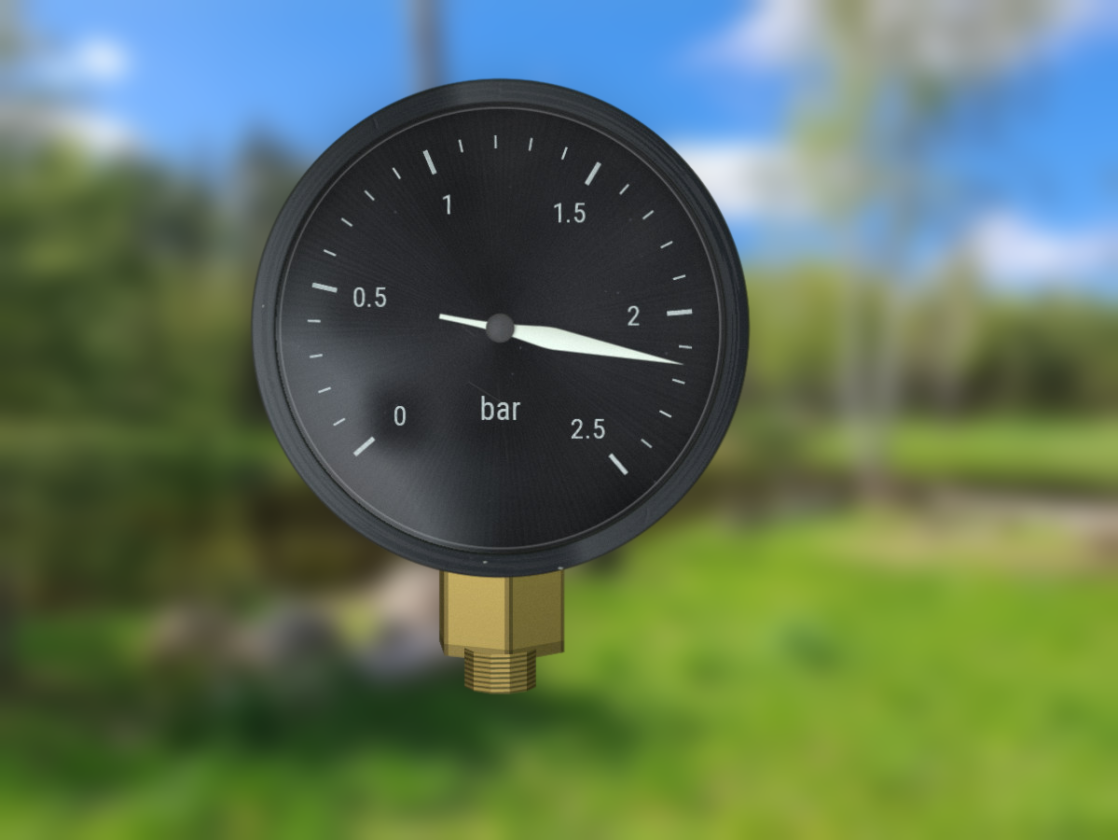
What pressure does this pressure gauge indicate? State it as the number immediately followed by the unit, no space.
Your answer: 2.15bar
